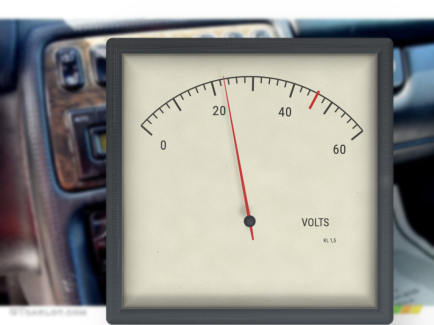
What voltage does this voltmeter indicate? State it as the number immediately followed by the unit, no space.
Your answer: 23V
